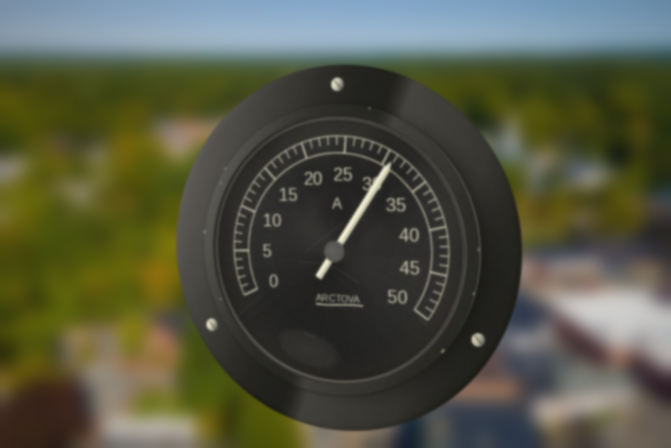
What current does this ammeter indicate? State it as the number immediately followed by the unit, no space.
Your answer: 31A
